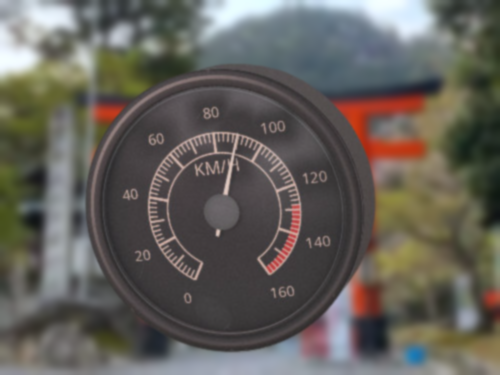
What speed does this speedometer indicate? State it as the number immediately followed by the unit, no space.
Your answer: 90km/h
